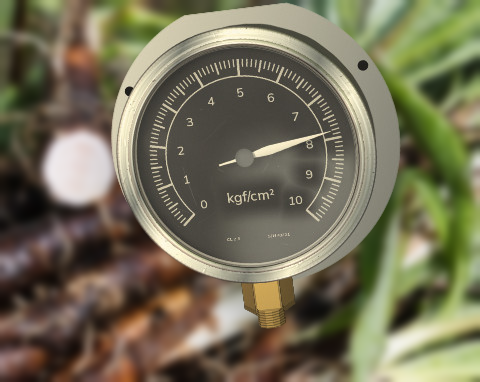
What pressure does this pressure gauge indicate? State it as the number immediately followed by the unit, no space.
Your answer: 7.8kg/cm²
